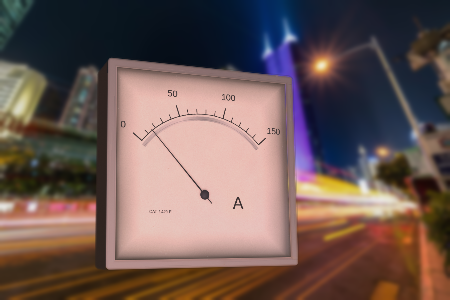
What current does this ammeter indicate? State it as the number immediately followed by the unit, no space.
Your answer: 15A
